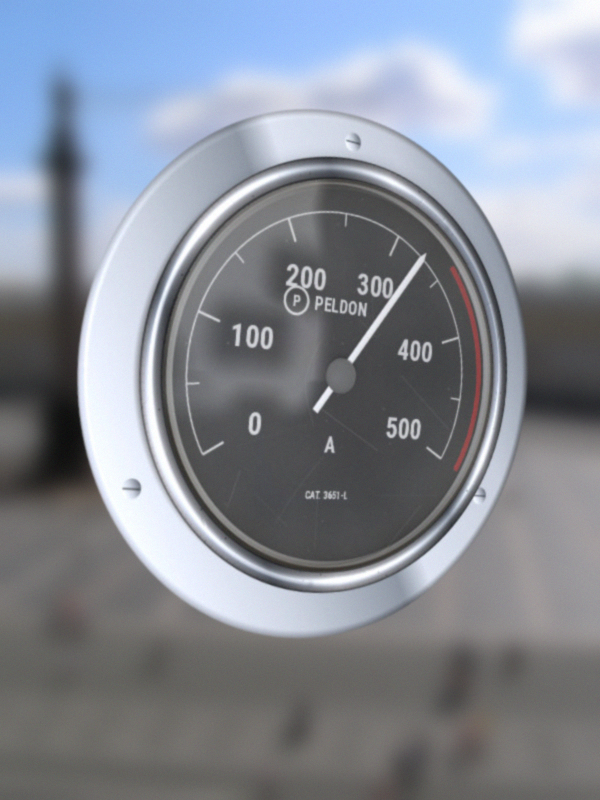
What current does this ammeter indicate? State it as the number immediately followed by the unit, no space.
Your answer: 325A
